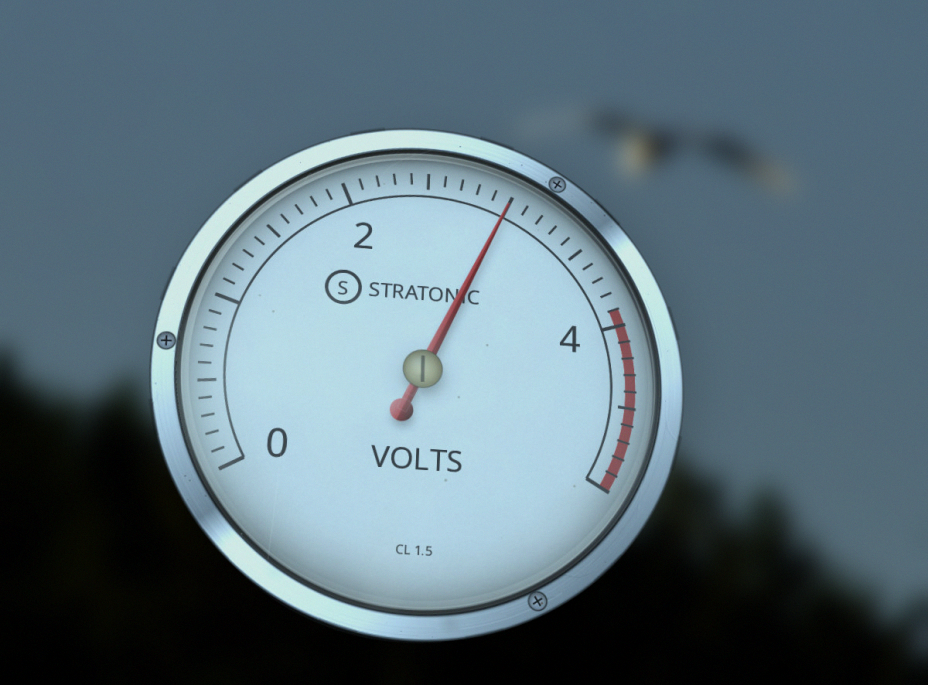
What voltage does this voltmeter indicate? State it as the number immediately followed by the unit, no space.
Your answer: 3V
